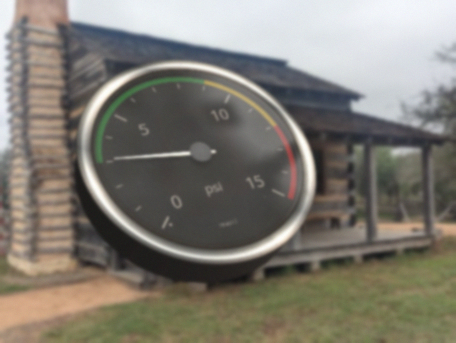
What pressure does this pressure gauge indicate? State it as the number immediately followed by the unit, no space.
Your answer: 3psi
